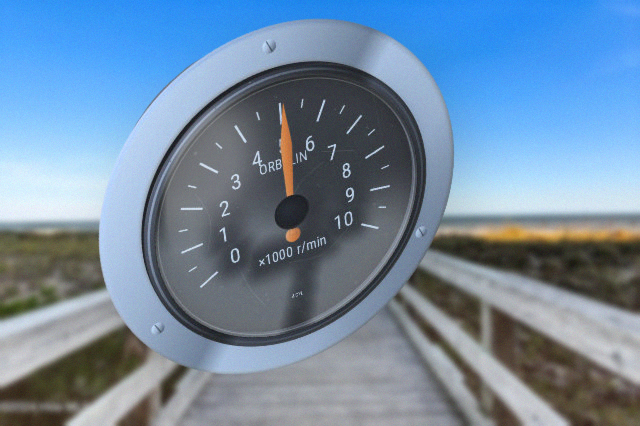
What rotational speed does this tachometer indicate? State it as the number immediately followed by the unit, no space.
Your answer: 5000rpm
